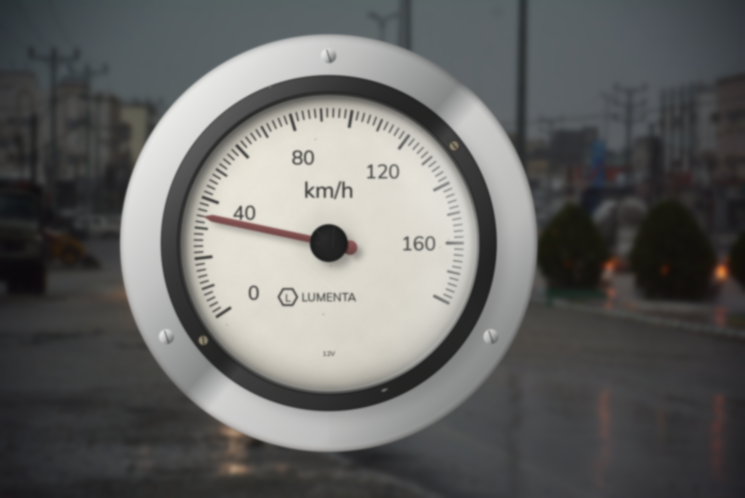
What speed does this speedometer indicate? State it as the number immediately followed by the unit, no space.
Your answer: 34km/h
